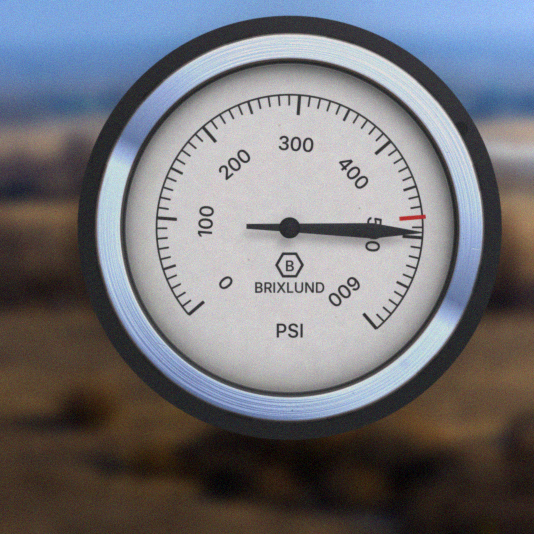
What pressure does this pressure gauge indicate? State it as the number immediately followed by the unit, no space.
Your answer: 495psi
